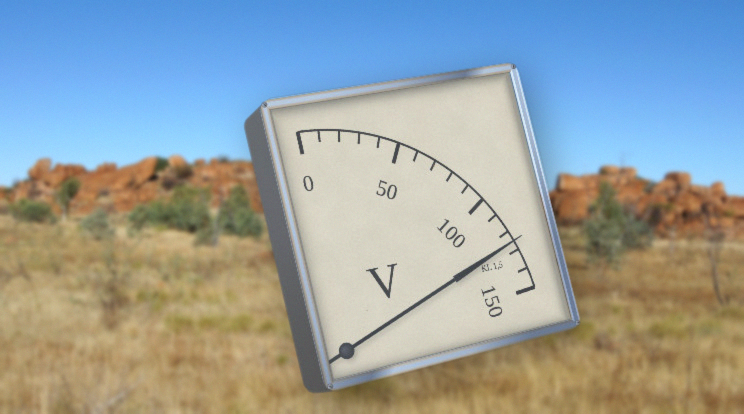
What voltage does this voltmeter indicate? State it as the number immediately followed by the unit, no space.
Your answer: 125V
